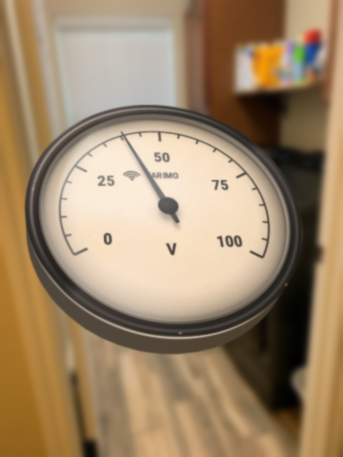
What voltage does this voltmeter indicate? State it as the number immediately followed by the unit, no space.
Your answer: 40V
